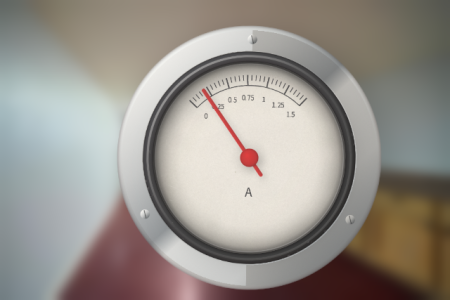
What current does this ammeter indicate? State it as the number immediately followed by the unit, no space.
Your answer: 0.2A
